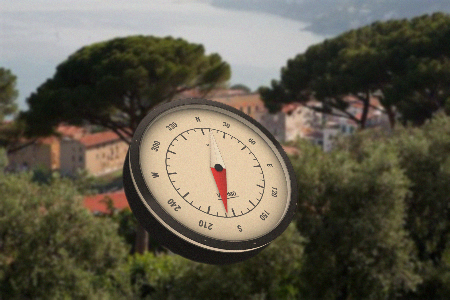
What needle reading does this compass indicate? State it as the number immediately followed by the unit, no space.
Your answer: 190°
